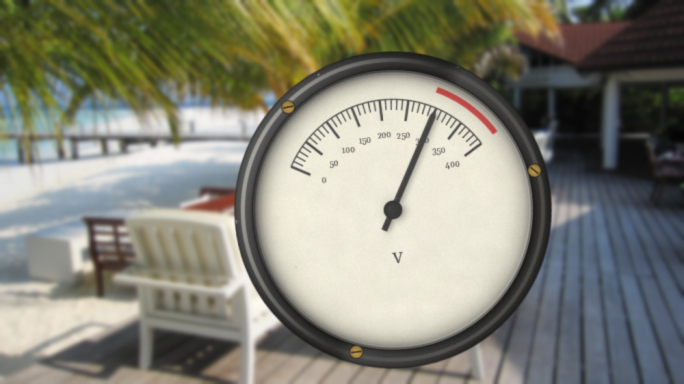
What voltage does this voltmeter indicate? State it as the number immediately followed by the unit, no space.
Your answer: 300V
